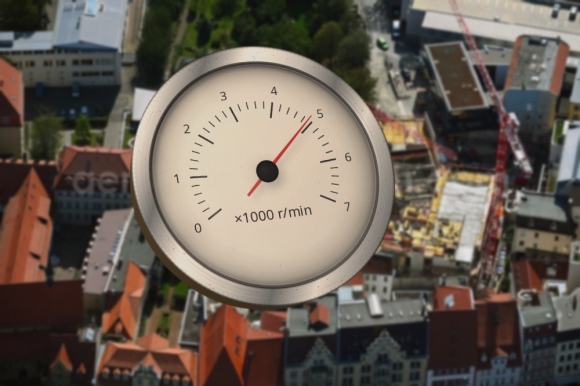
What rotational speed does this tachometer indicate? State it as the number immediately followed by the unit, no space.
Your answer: 4900rpm
